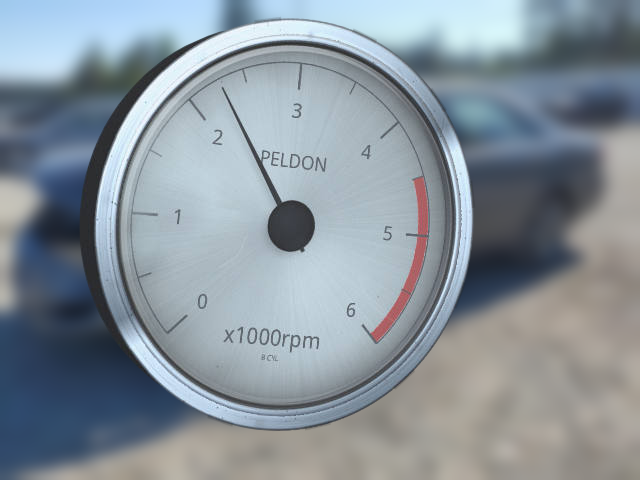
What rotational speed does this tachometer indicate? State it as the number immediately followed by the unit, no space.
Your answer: 2250rpm
